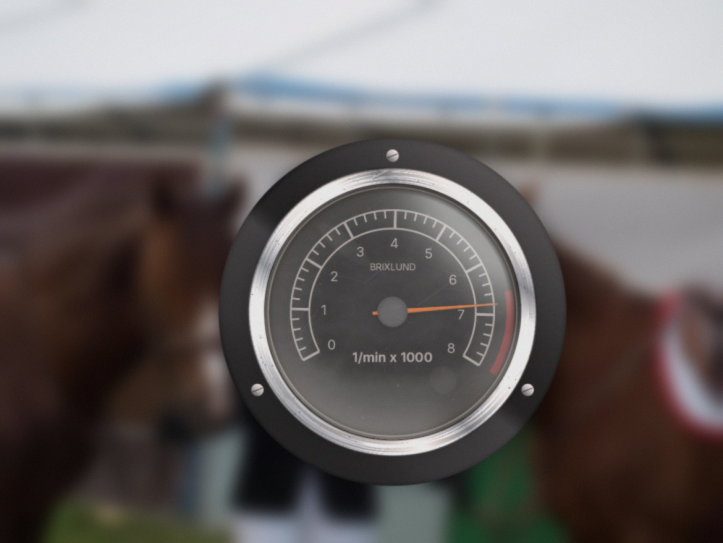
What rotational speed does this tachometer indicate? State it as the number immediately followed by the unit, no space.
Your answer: 6800rpm
